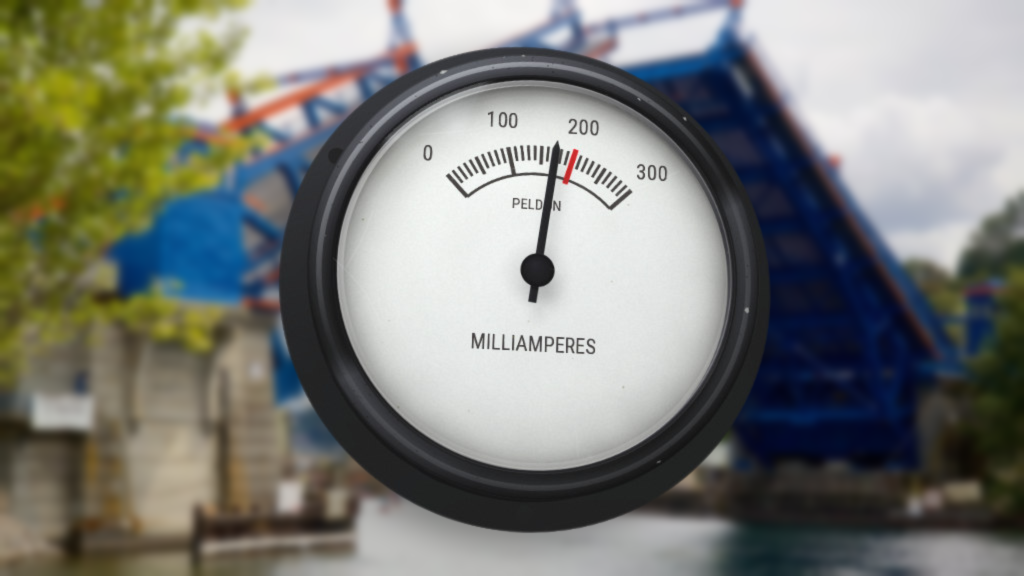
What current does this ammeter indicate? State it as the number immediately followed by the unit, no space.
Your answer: 170mA
